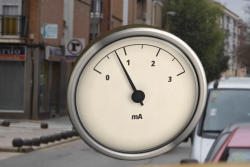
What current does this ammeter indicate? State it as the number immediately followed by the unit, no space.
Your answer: 0.75mA
